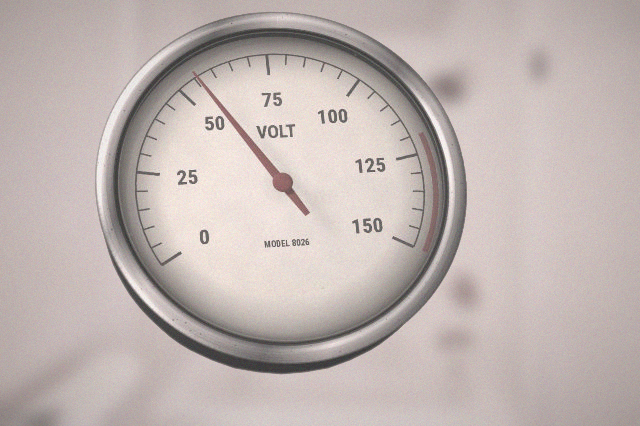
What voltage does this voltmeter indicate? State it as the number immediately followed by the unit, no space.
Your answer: 55V
